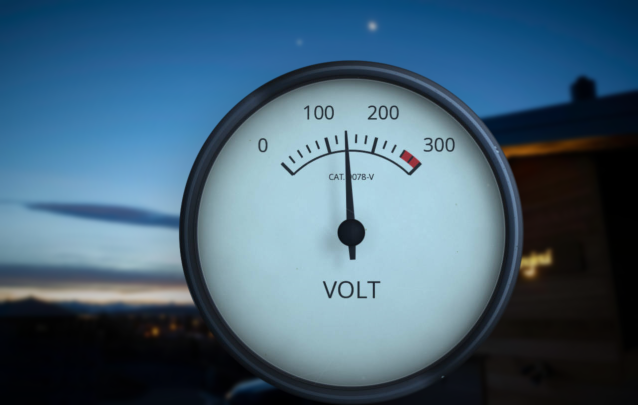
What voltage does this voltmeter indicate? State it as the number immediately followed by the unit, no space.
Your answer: 140V
